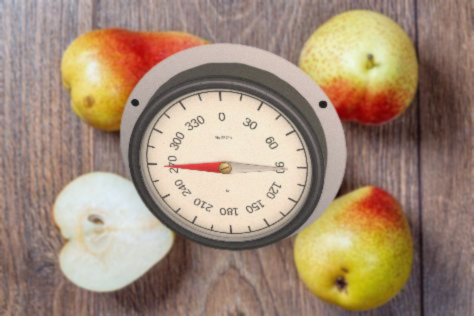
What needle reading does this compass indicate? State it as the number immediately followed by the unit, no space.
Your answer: 270°
